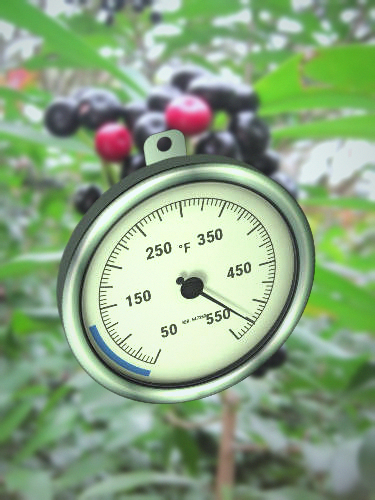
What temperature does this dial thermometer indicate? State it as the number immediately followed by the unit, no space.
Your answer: 525°F
